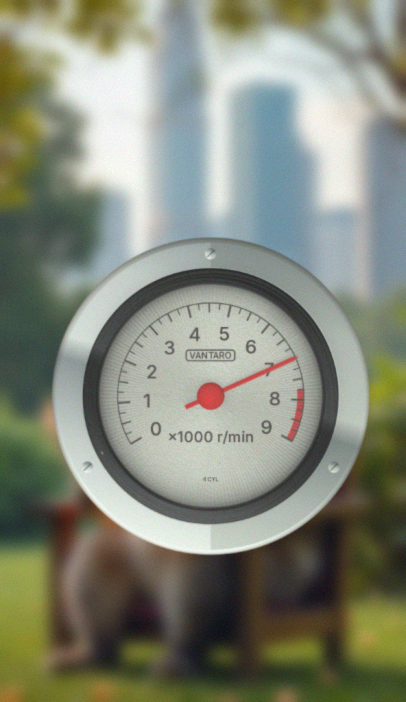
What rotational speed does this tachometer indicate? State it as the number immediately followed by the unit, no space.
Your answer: 7000rpm
